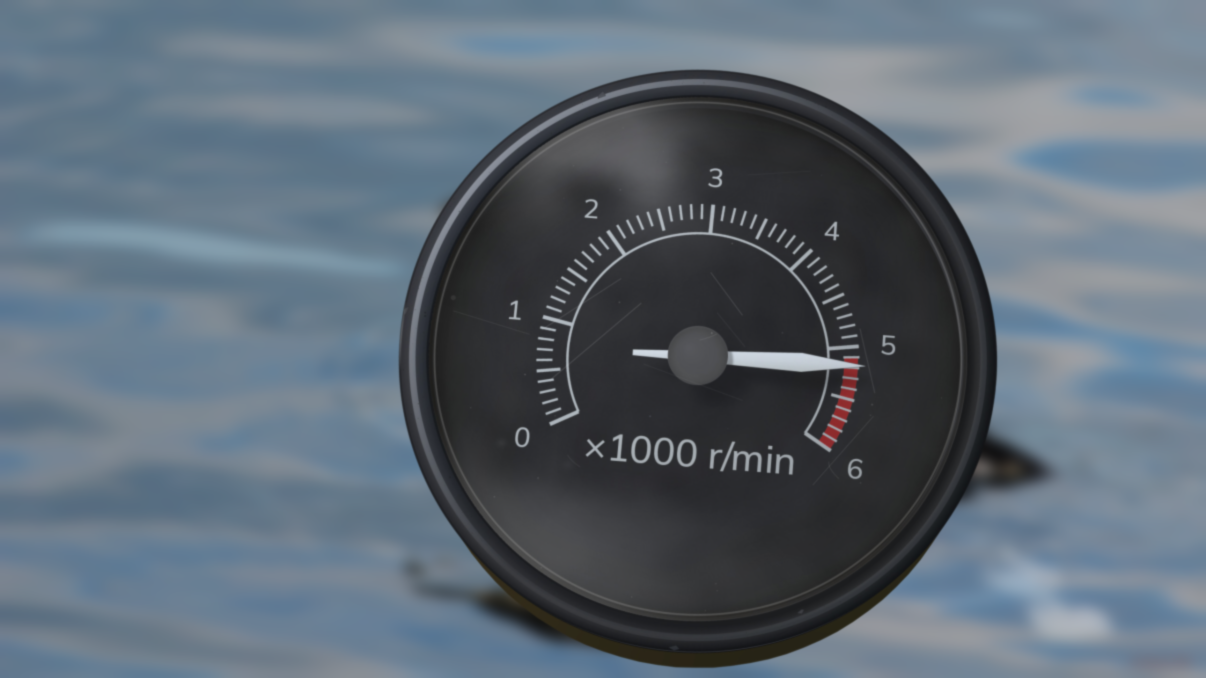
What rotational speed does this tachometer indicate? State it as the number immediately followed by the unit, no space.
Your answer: 5200rpm
